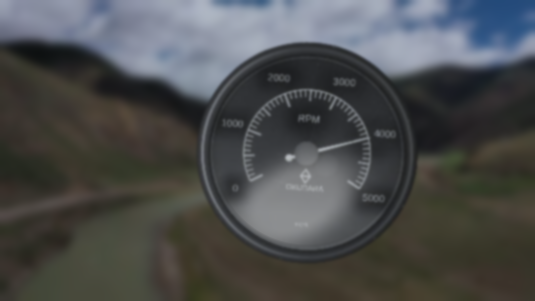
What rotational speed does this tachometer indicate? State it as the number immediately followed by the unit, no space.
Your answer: 4000rpm
